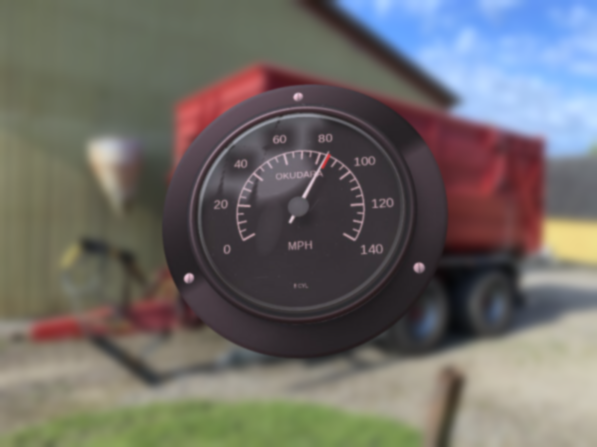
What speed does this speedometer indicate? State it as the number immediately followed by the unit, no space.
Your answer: 85mph
